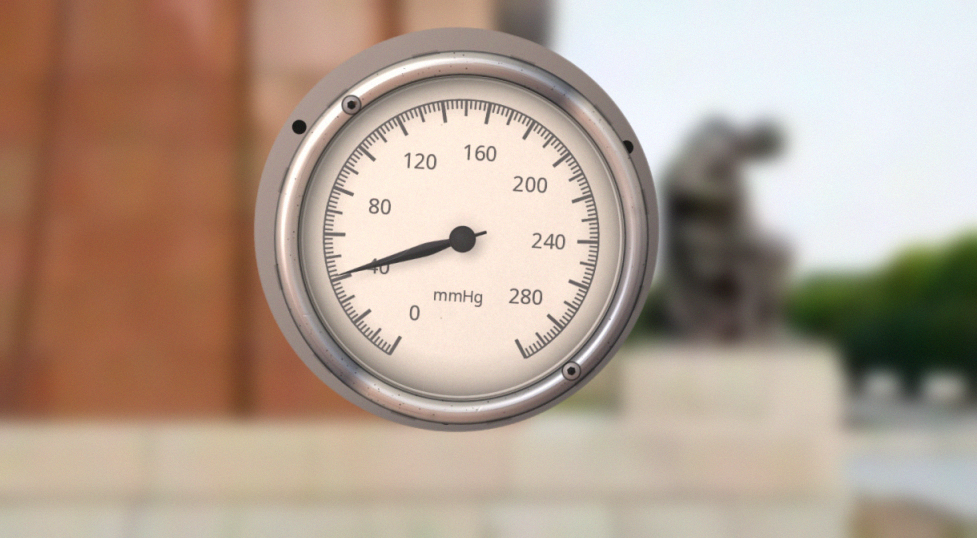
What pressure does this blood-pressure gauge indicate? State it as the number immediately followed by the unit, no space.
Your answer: 42mmHg
